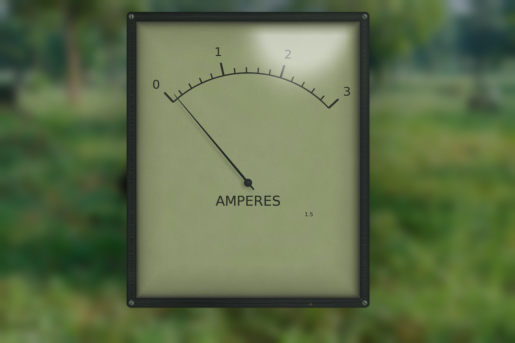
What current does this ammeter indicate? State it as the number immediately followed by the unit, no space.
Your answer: 0.1A
